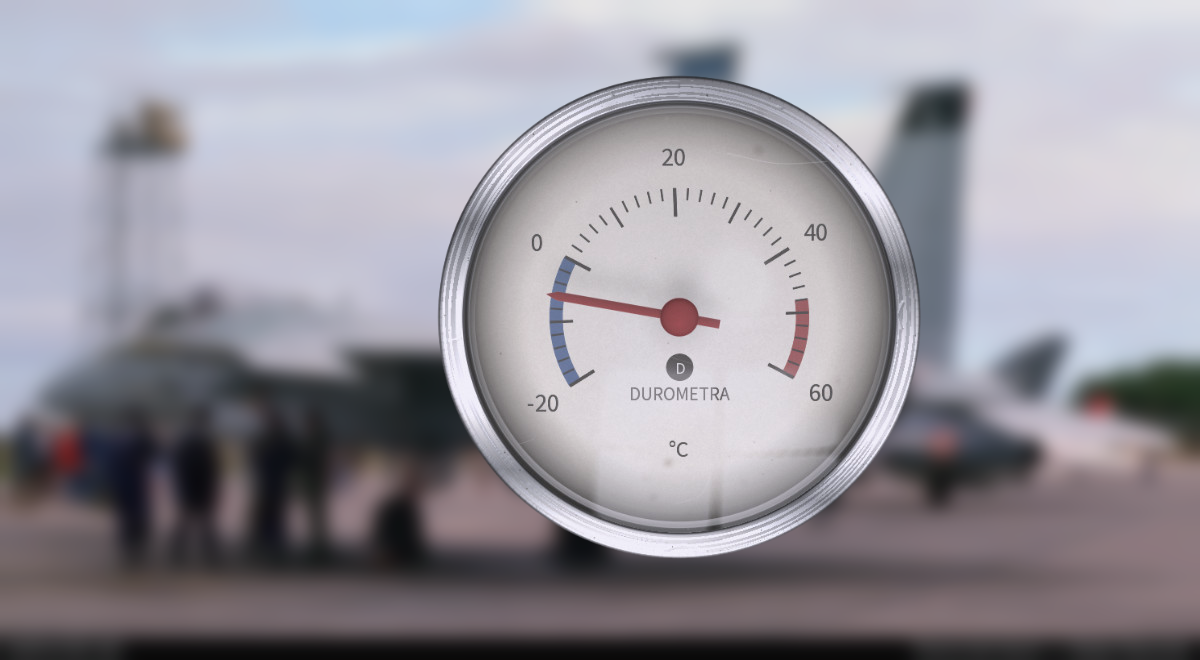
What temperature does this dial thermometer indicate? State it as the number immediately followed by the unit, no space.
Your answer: -6°C
